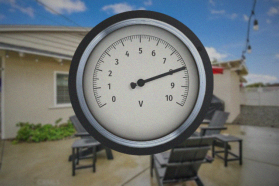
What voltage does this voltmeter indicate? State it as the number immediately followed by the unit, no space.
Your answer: 8V
